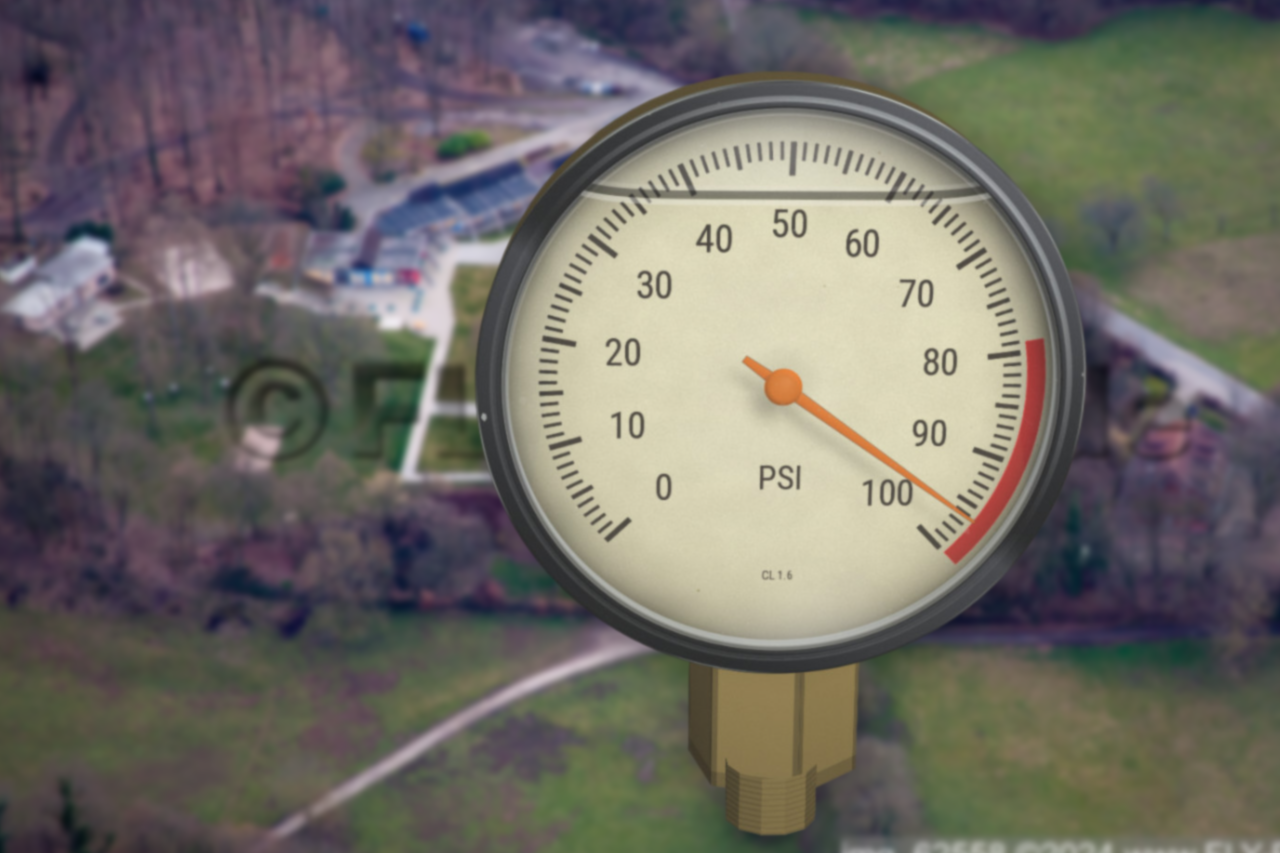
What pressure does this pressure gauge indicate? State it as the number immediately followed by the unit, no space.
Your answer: 96psi
